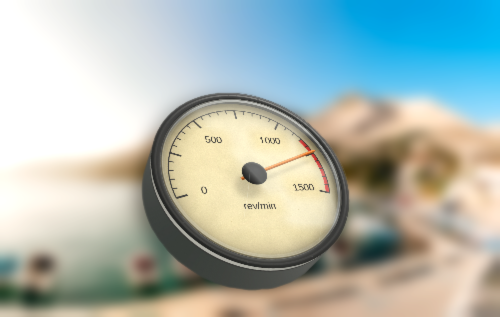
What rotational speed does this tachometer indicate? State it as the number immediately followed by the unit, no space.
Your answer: 1250rpm
